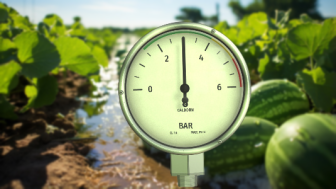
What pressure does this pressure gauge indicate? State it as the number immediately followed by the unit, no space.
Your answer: 3bar
